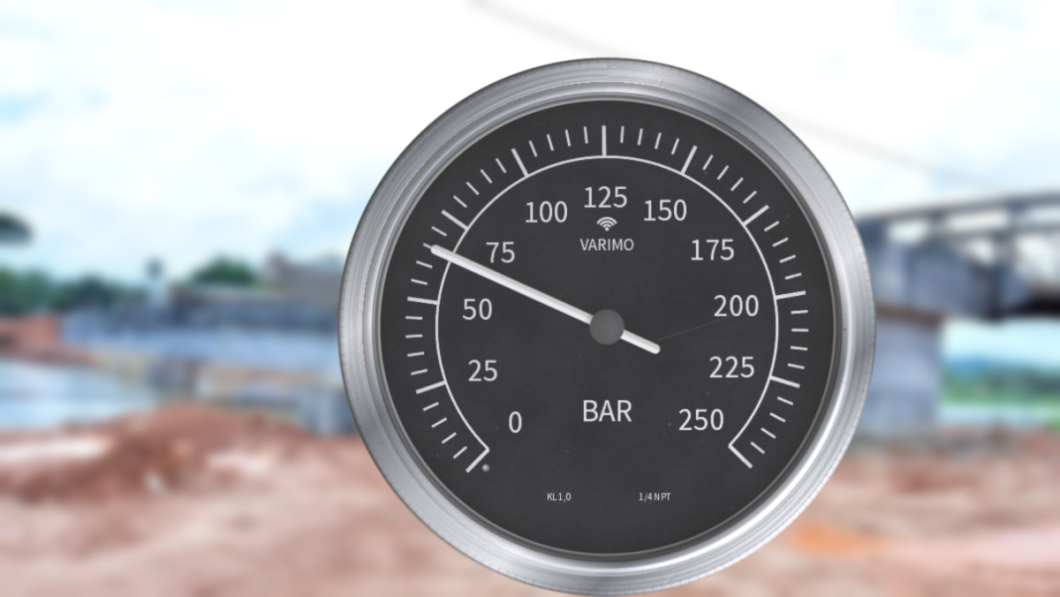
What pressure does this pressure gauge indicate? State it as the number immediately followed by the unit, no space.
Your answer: 65bar
